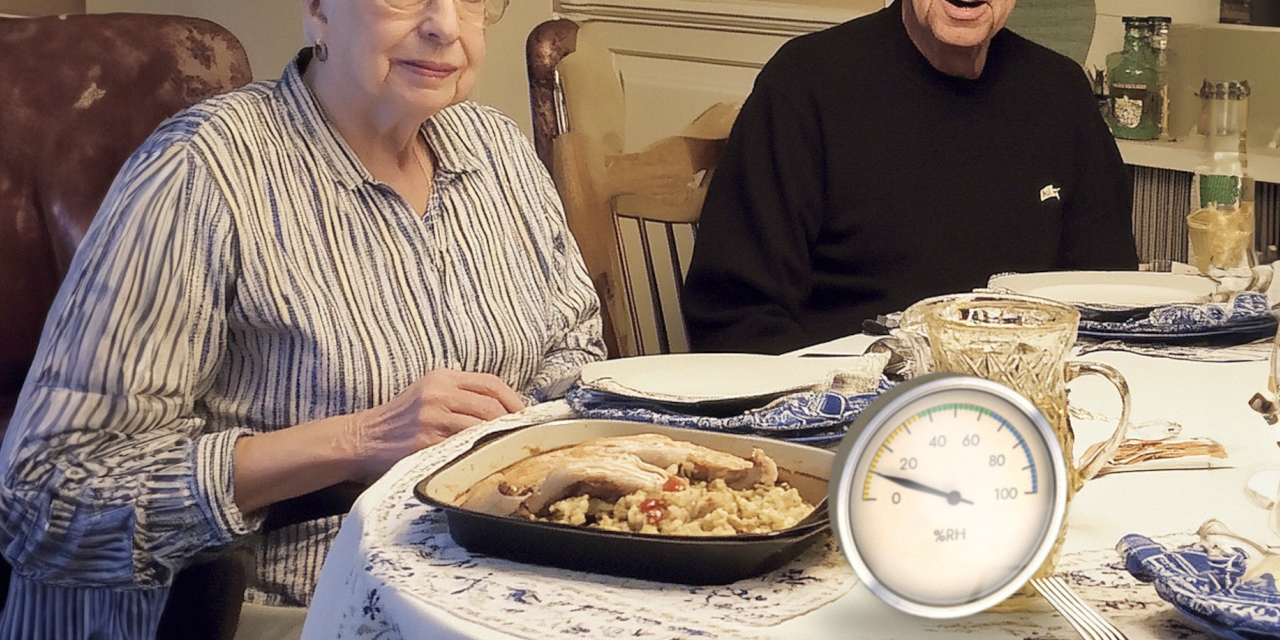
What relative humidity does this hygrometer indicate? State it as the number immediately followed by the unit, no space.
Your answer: 10%
